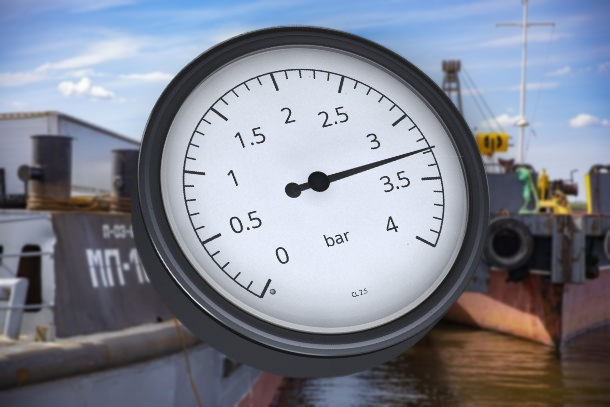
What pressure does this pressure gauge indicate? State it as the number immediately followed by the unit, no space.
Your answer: 3.3bar
